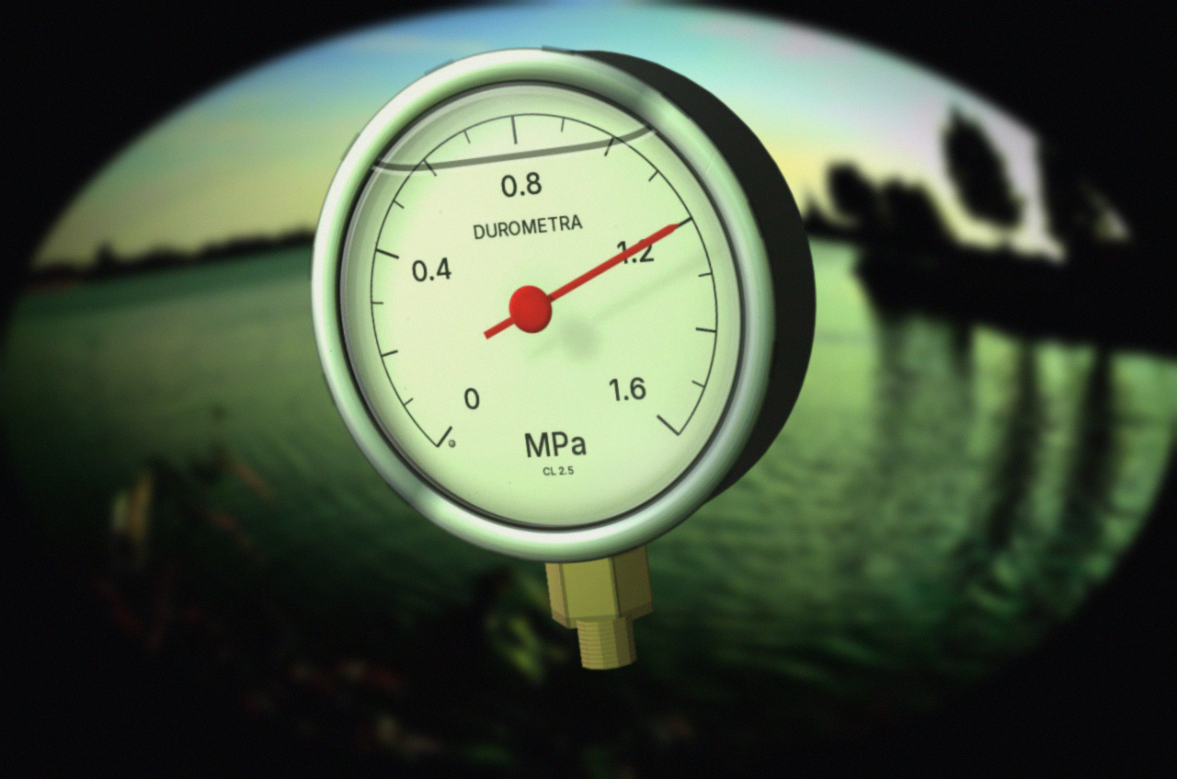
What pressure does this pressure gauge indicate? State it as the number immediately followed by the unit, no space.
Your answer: 1.2MPa
